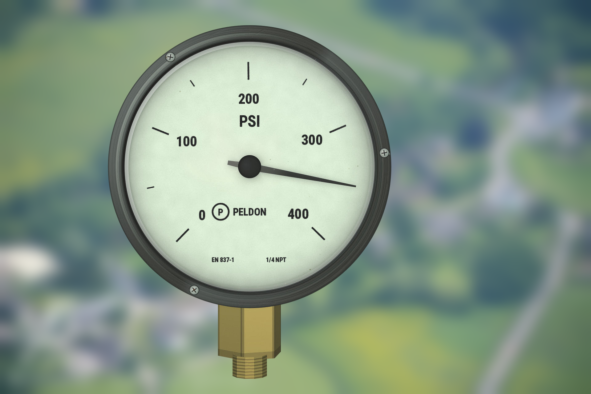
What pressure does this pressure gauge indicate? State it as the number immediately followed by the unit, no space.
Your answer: 350psi
